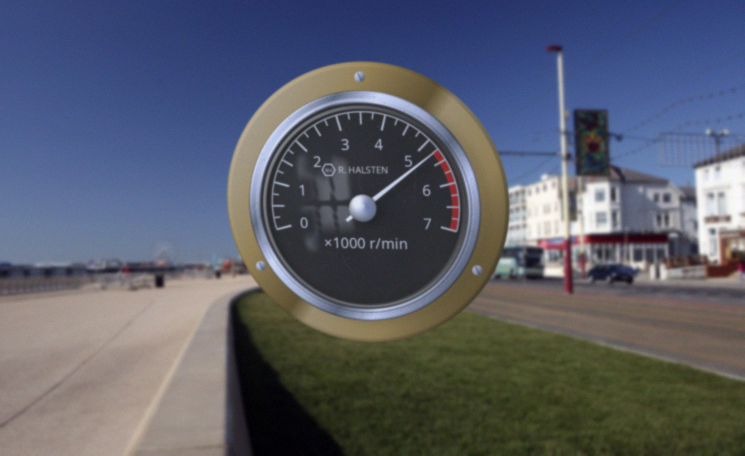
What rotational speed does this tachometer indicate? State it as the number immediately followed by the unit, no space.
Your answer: 5250rpm
